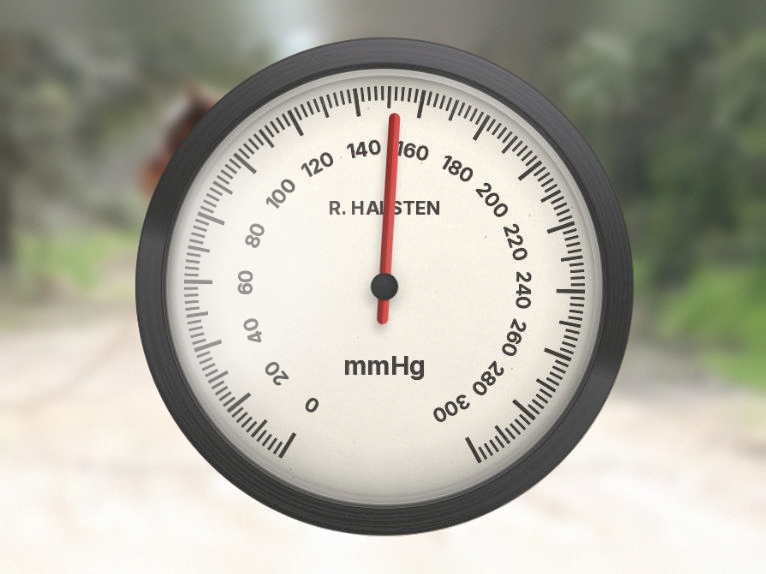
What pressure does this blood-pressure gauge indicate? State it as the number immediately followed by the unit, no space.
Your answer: 152mmHg
